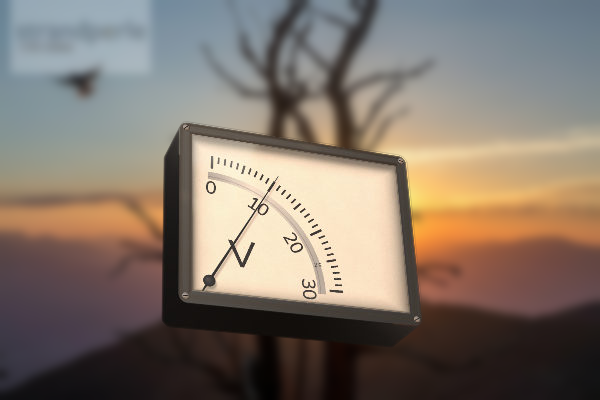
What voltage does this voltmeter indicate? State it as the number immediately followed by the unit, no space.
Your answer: 10V
